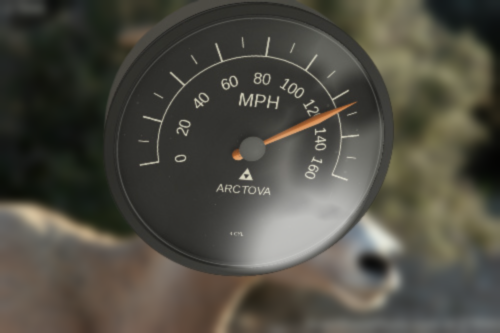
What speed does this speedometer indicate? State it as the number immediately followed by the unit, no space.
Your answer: 125mph
